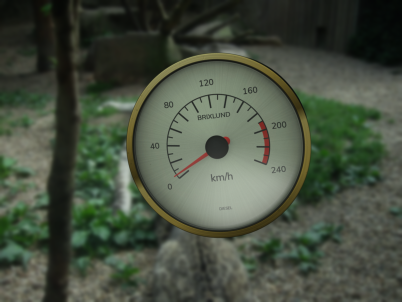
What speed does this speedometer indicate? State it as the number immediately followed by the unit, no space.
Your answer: 5km/h
